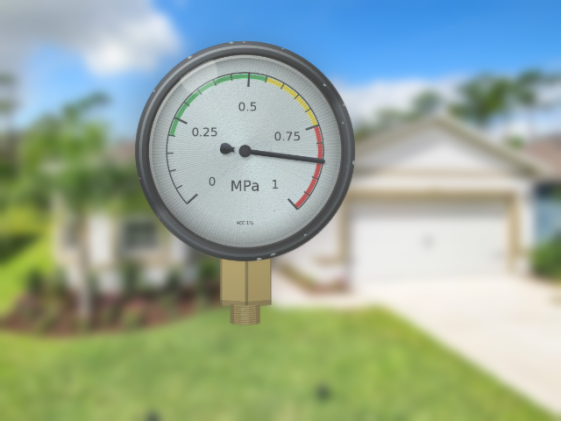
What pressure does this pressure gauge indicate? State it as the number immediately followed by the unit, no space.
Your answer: 0.85MPa
